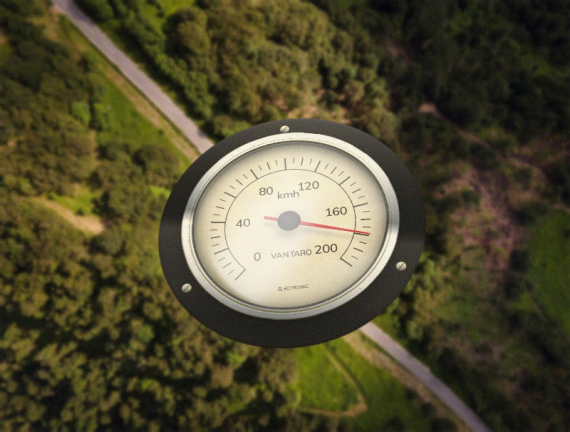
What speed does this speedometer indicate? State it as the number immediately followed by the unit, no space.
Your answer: 180km/h
